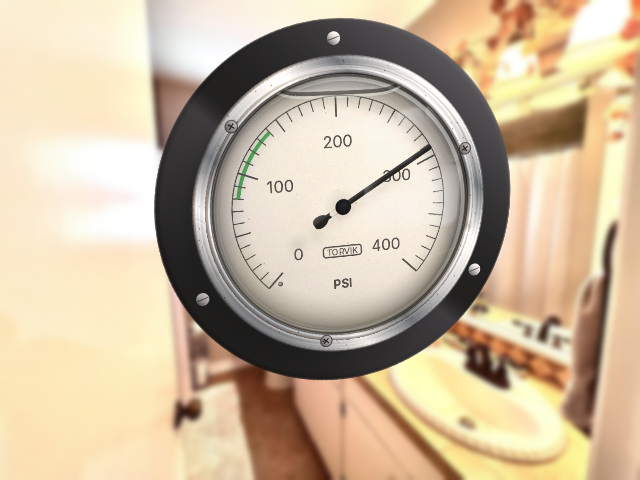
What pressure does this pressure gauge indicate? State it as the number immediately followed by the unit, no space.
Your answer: 290psi
